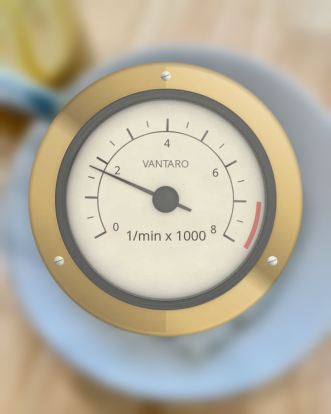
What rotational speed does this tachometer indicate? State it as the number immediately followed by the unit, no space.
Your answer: 1750rpm
